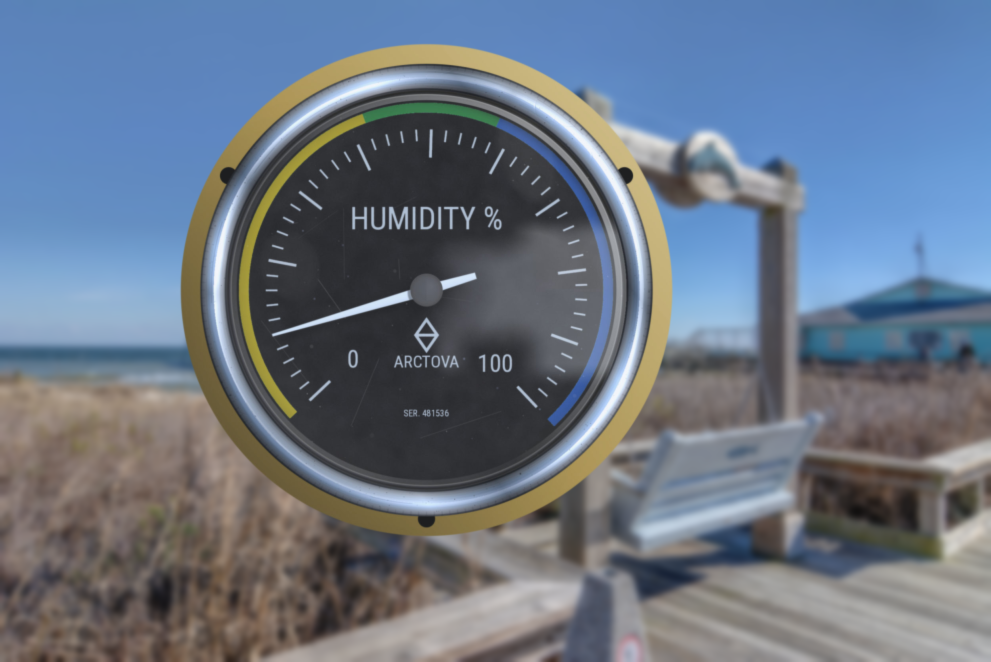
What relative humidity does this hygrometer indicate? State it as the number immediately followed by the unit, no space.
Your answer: 10%
